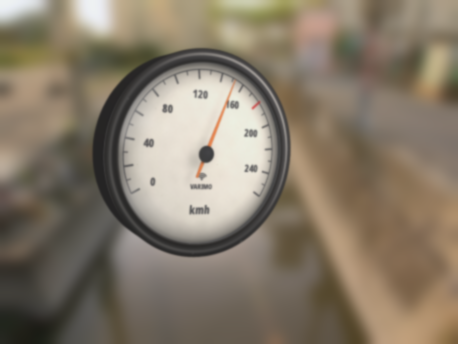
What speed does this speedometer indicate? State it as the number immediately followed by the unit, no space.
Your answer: 150km/h
